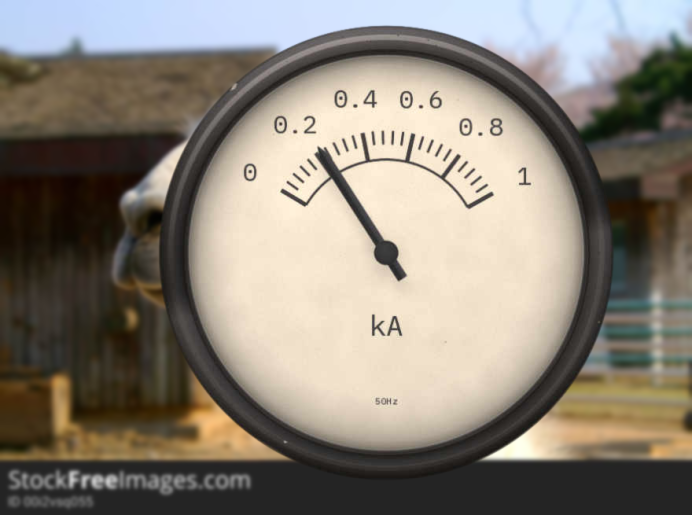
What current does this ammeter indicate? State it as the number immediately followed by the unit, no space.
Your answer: 0.22kA
